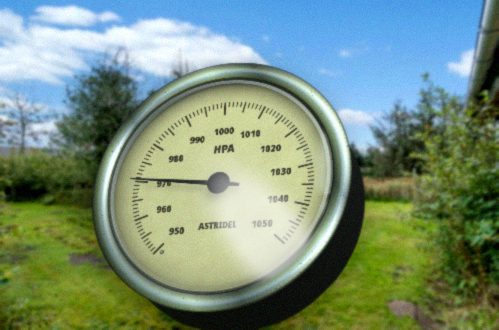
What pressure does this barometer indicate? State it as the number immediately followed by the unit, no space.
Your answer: 970hPa
